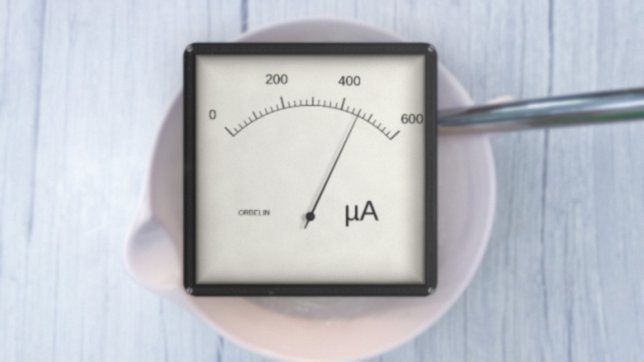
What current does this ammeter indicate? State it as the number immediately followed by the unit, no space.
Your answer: 460µA
